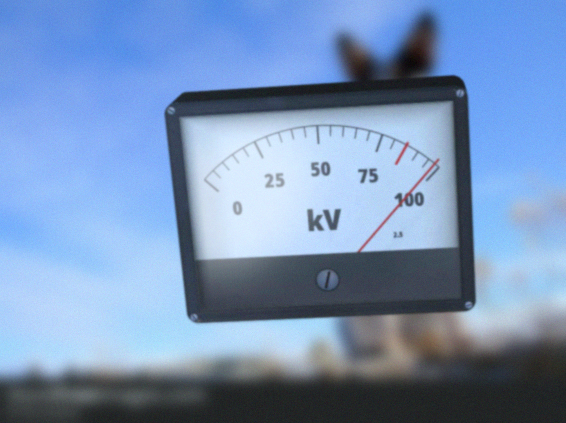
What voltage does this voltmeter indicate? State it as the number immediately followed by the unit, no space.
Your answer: 97.5kV
